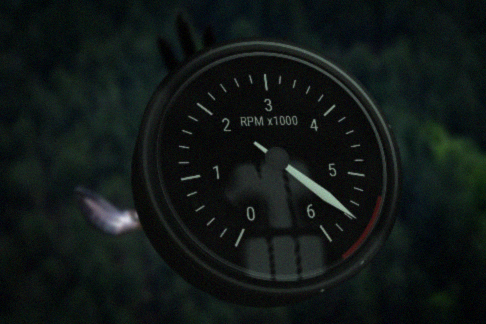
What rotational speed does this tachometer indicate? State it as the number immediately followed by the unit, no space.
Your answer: 5600rpm
